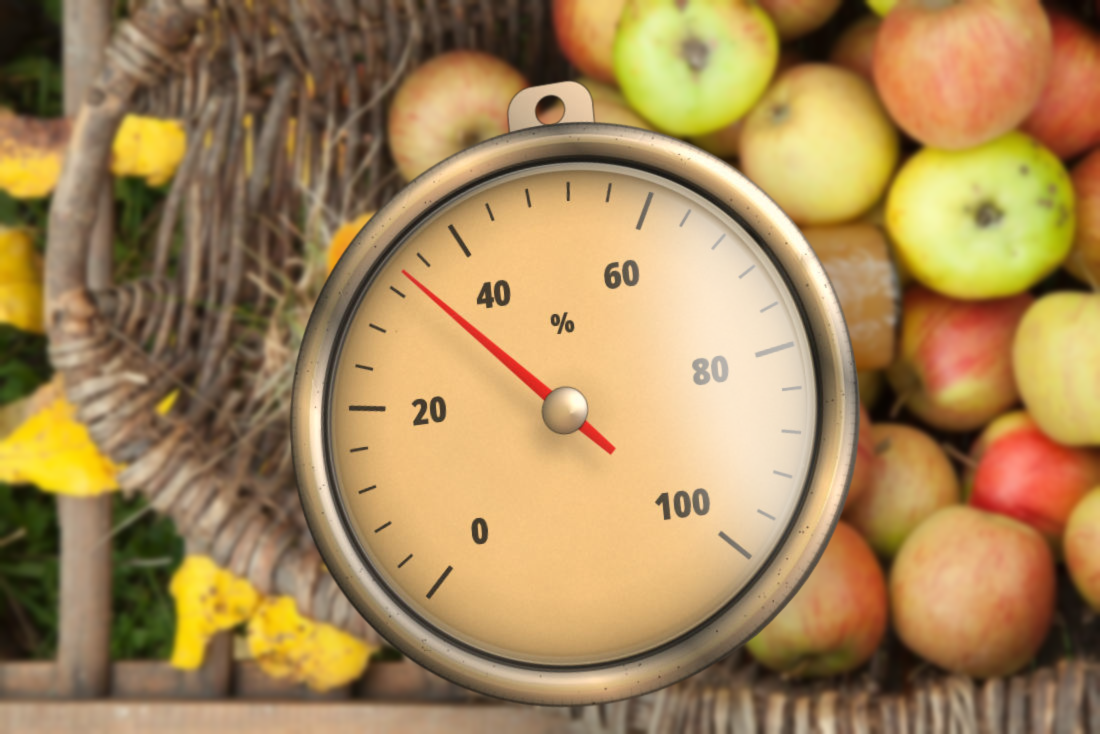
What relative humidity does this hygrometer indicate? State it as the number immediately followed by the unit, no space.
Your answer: 34%
